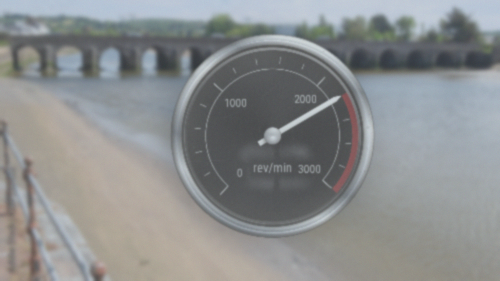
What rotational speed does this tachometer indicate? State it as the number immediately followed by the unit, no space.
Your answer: 2200rpm
